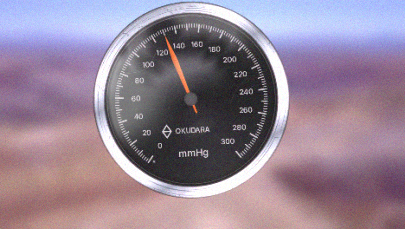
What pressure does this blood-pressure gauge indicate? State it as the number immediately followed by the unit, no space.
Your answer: 130mmHg
